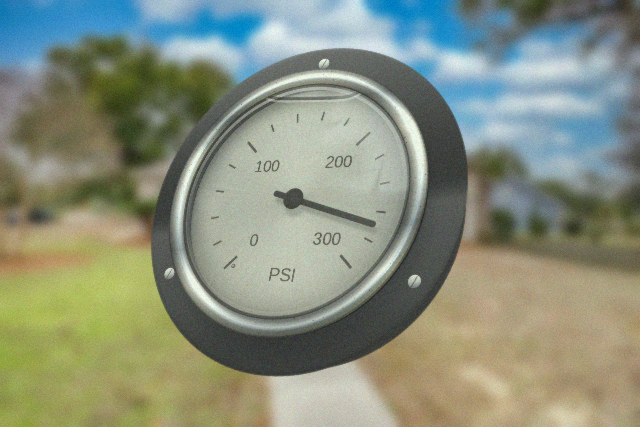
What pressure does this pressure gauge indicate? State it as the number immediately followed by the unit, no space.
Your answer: 270psi
